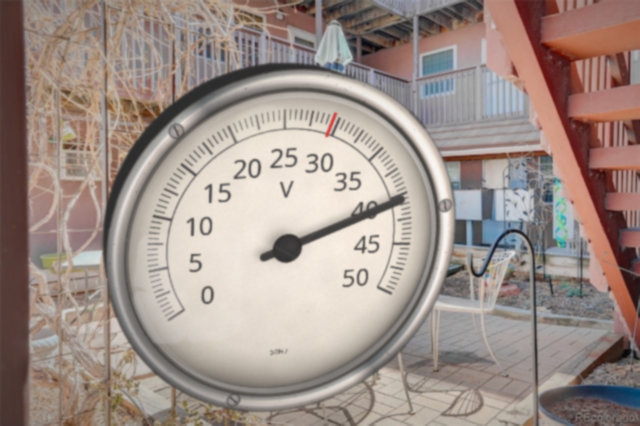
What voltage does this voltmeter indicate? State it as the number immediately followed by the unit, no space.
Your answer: 40V
